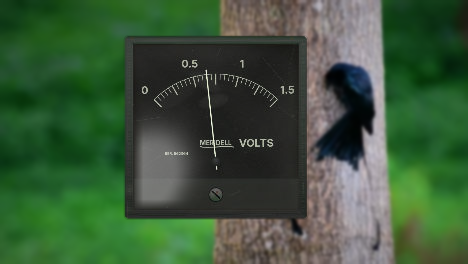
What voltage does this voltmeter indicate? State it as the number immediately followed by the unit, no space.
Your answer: 0.65V
